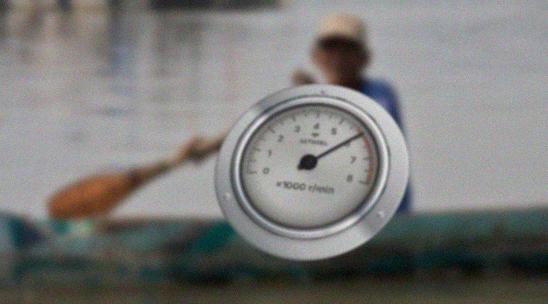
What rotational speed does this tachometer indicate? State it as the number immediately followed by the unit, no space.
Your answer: 6000rpm
